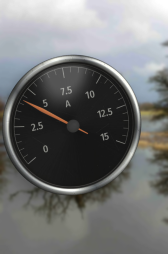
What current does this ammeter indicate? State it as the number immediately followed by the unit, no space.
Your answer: 4.25A
